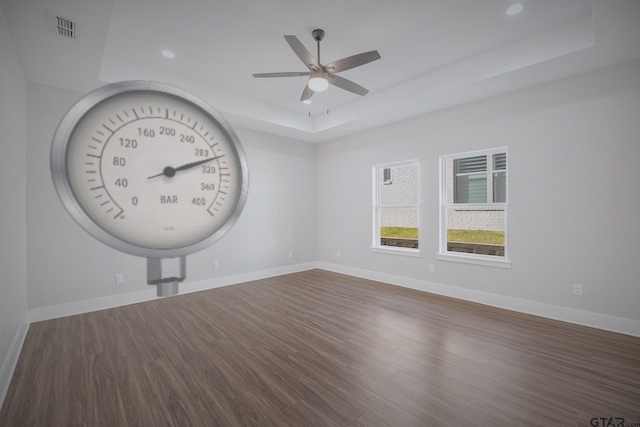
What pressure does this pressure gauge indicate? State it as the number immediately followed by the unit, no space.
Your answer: 300bar
